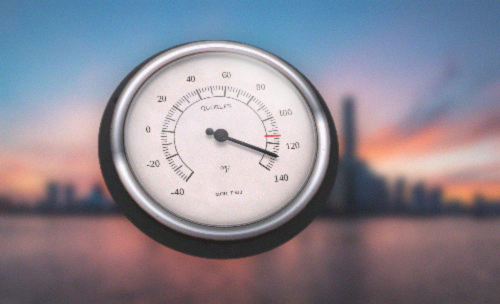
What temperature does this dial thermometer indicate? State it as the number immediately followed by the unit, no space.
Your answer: 130°F
